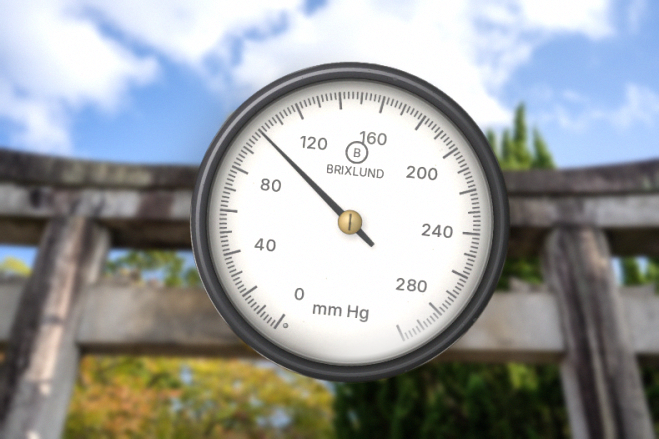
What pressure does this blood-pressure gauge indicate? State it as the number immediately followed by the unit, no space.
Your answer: 100mmHg
